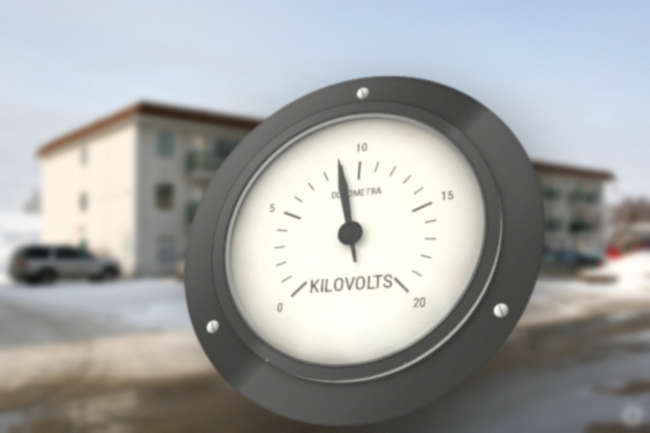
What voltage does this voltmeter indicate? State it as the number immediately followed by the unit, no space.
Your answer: 9kV
